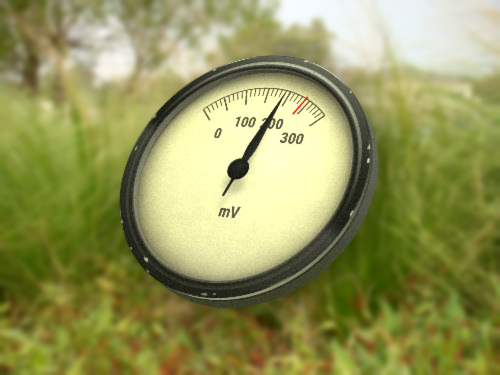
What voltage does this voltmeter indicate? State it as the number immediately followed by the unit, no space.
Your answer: 200mV
